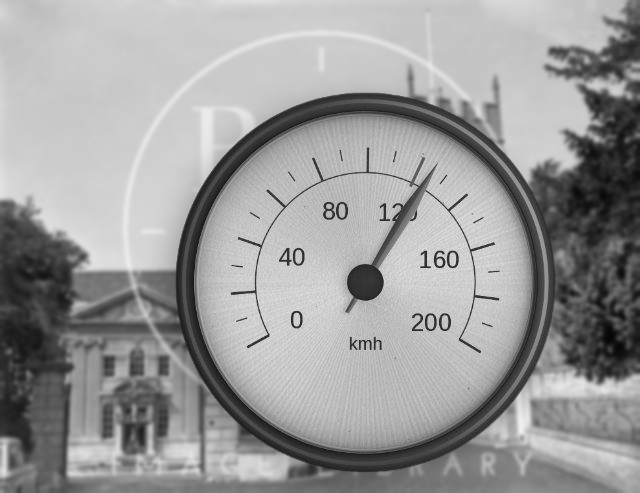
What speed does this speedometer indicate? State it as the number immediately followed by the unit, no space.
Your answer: 125km/h
